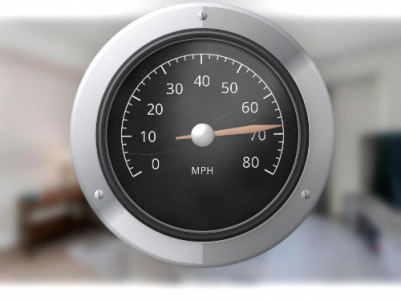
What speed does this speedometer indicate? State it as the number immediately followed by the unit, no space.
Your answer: 68mph
